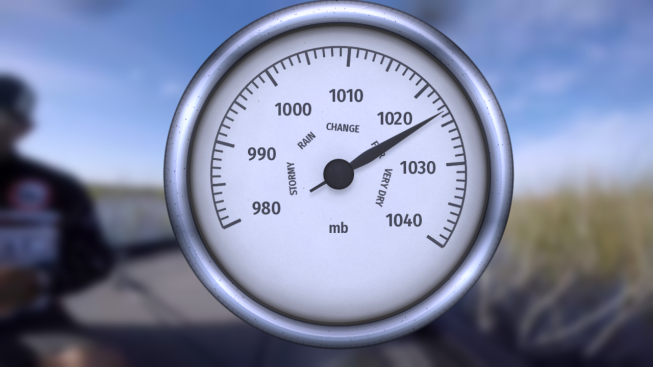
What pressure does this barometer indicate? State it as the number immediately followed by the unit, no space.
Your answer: 1023.5mbar
